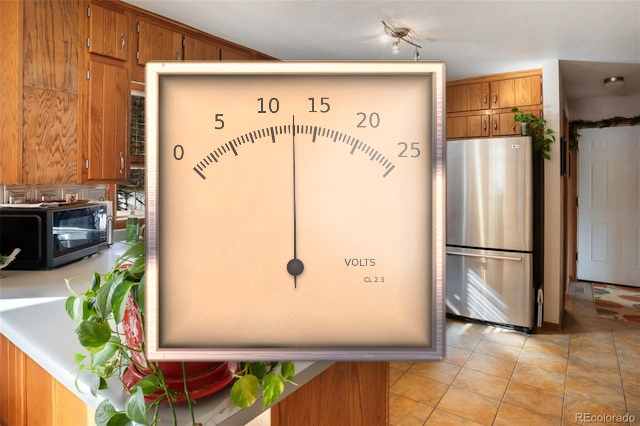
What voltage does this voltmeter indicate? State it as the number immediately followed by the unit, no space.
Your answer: 12.5V
